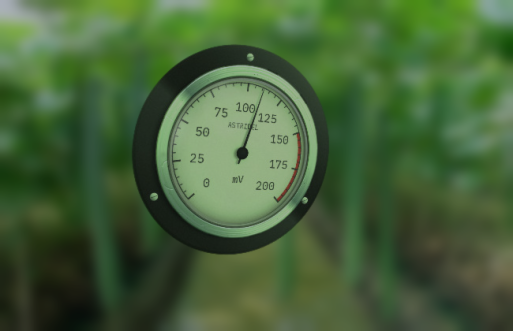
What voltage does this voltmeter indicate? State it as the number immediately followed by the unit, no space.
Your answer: 110mV
